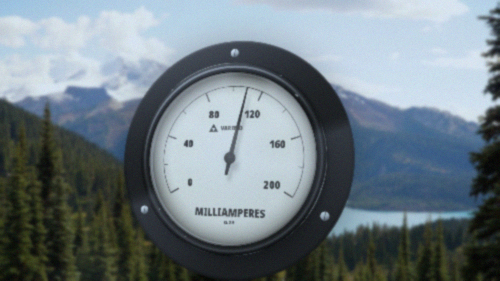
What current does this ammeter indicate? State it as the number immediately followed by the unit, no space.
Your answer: 110mA
